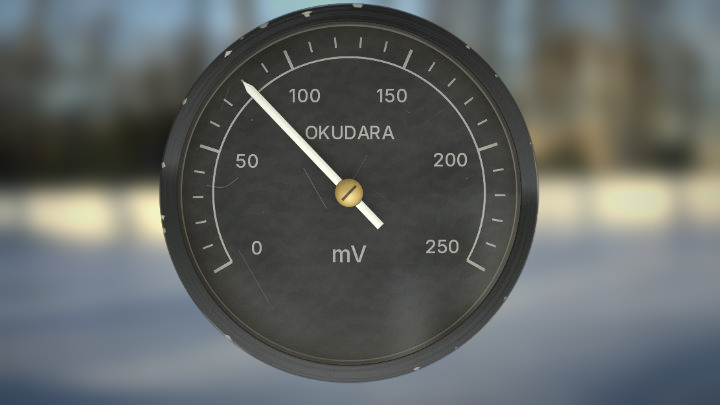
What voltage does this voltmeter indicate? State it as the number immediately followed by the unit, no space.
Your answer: 80mV
